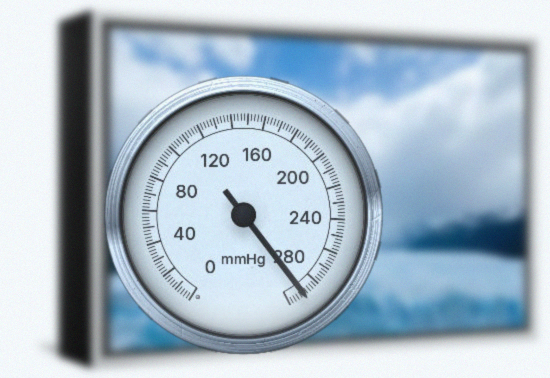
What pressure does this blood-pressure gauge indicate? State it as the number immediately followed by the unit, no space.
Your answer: 290mmHg
